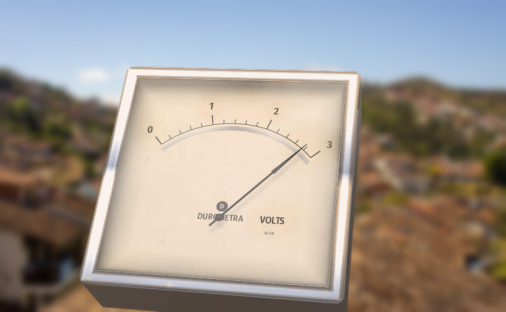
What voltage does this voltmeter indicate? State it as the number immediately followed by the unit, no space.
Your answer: 2.8V
